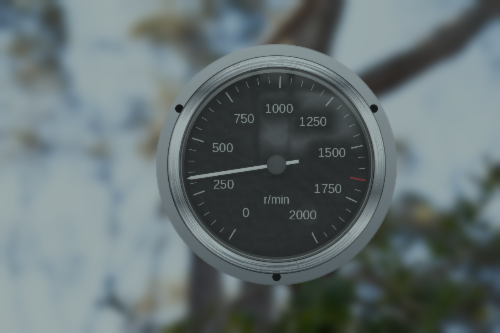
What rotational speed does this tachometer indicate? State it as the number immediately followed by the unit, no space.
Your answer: 325rpm
